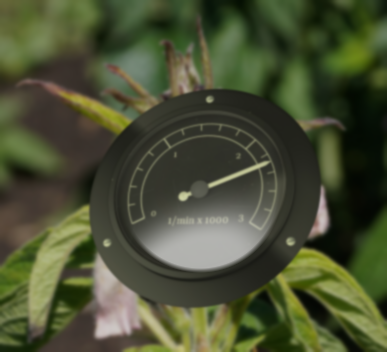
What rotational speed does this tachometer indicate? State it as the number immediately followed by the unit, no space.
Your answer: 2300rpm
